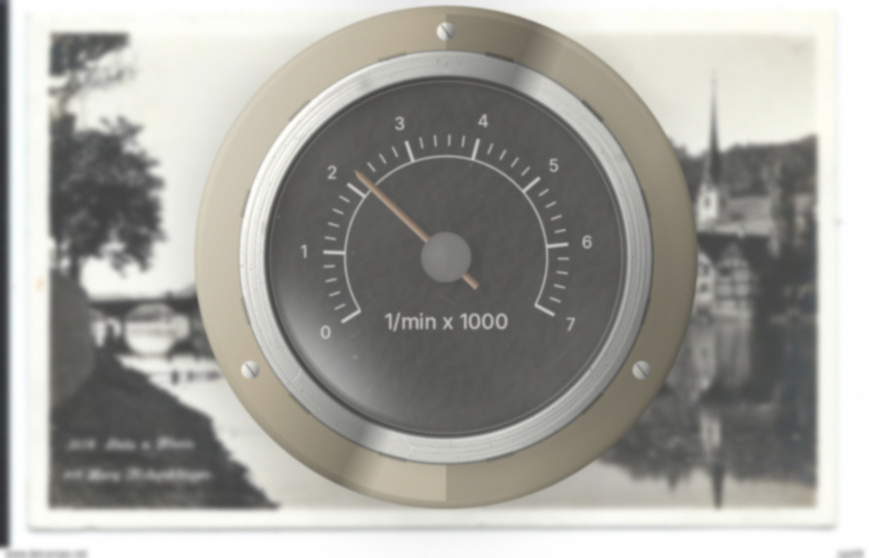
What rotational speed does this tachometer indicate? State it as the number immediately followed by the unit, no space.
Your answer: 2200rpm
